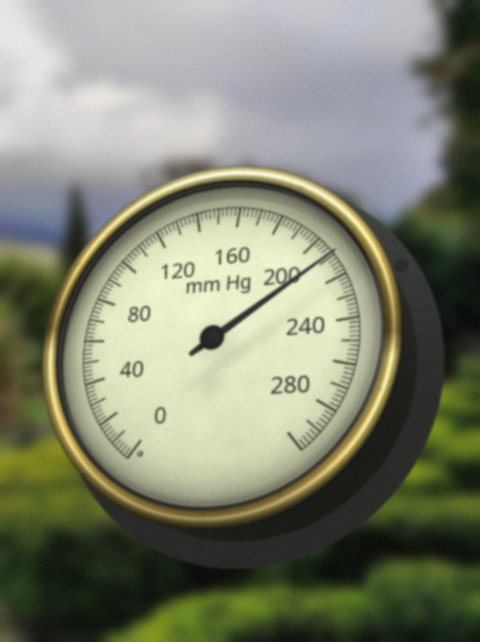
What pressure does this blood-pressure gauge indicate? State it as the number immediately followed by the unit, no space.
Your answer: 210mmHg
